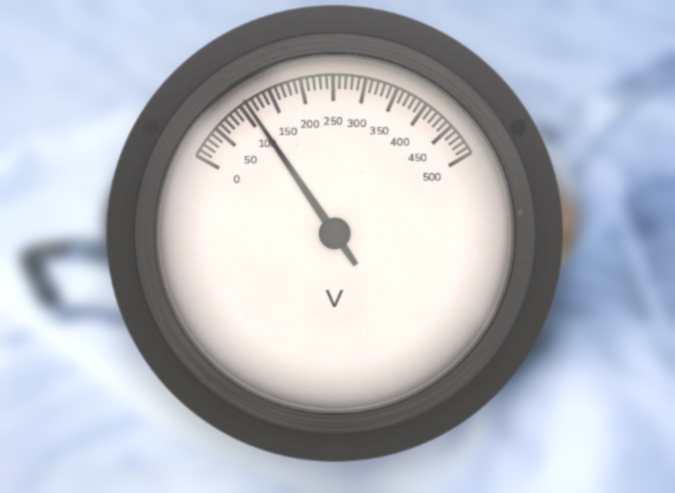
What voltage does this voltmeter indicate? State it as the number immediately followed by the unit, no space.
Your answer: 110V
